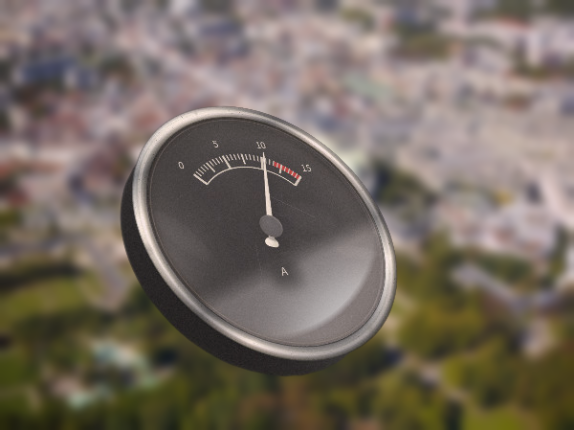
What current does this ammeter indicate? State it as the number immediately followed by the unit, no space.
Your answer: 10A
